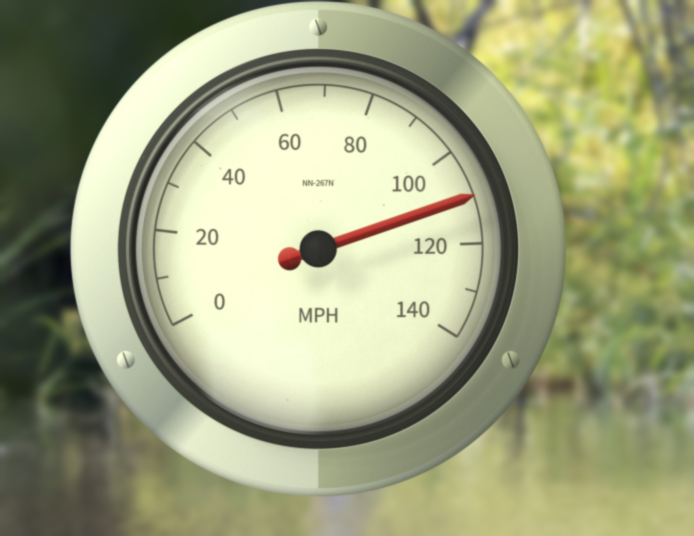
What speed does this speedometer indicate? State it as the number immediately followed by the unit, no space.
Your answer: 110mph
